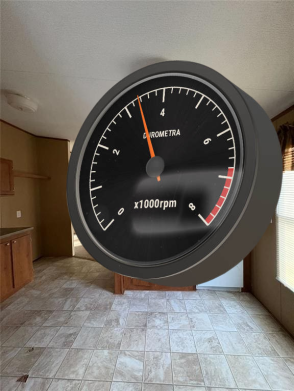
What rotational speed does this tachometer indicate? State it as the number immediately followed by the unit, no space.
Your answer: 3400rpm
